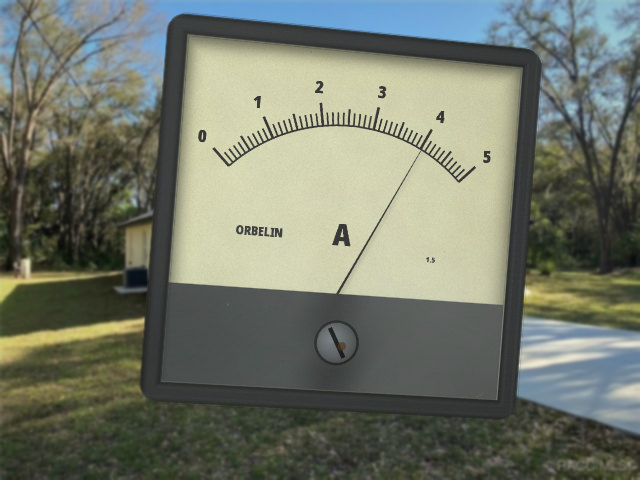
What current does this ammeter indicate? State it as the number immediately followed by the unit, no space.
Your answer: 4A
